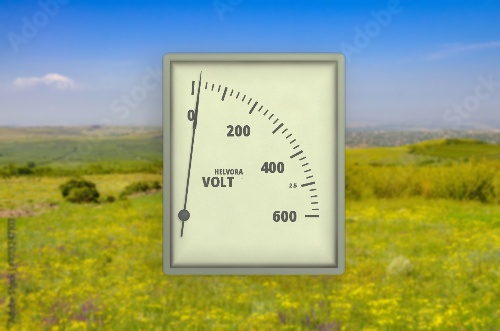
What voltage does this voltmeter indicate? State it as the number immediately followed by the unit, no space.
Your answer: 20V
